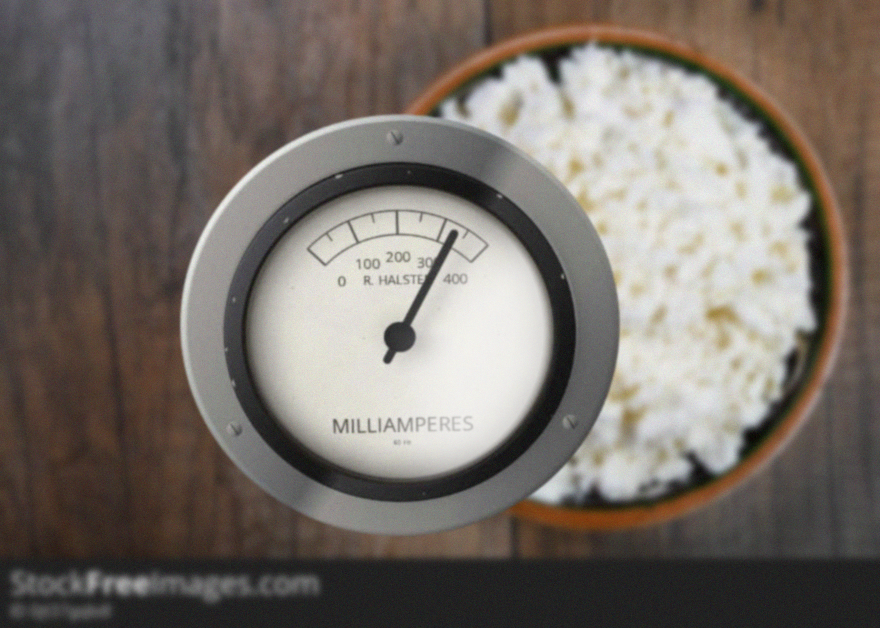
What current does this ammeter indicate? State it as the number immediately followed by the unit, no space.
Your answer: 325mA
